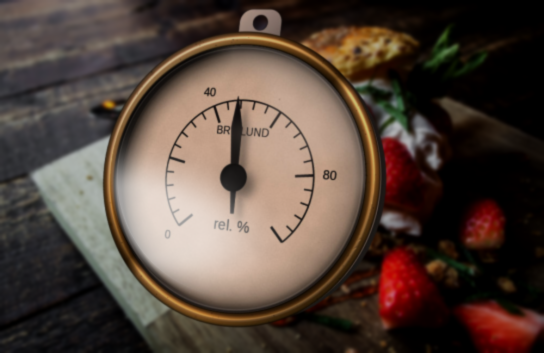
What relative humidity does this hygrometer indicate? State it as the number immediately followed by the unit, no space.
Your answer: 48%
